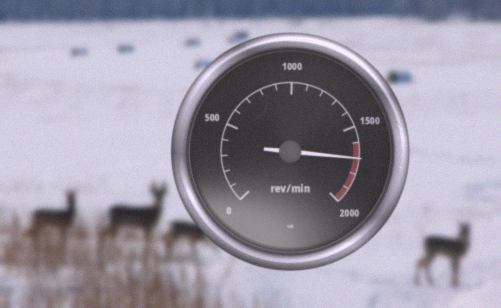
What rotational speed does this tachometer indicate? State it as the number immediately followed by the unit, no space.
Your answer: 1700rpm
